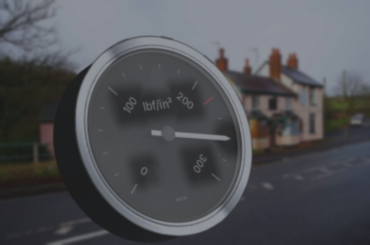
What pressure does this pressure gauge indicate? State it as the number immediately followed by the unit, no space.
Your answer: 260psi
